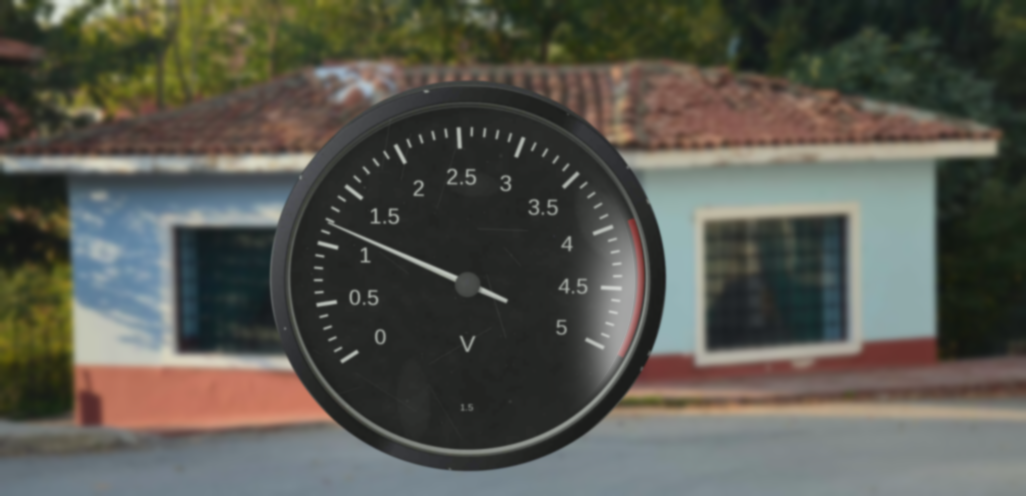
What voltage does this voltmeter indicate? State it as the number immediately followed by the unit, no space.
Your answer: 1.2V
